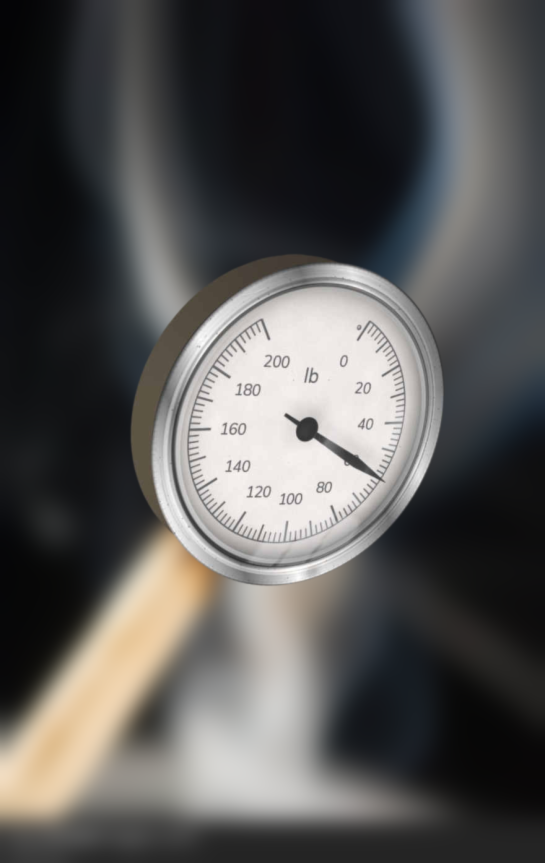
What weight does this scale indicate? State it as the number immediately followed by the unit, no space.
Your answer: 60lb
